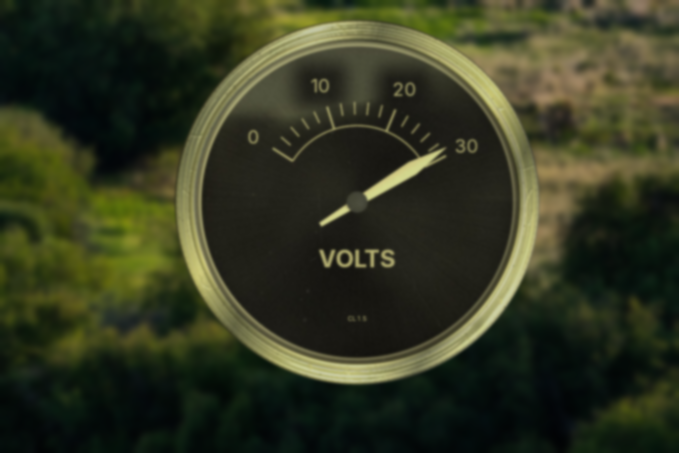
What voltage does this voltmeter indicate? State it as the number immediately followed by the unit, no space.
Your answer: 29V
